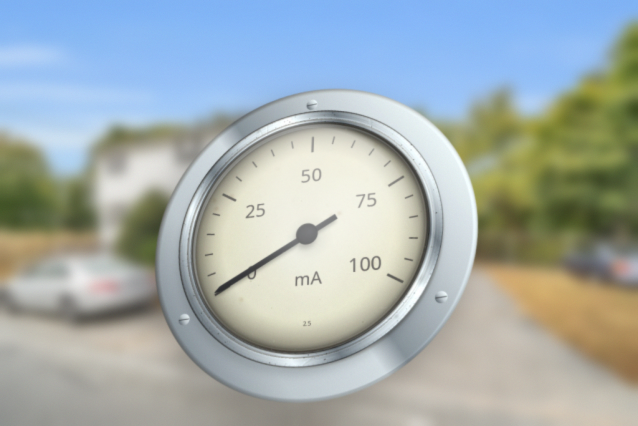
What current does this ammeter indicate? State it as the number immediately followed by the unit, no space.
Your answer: 0mA
